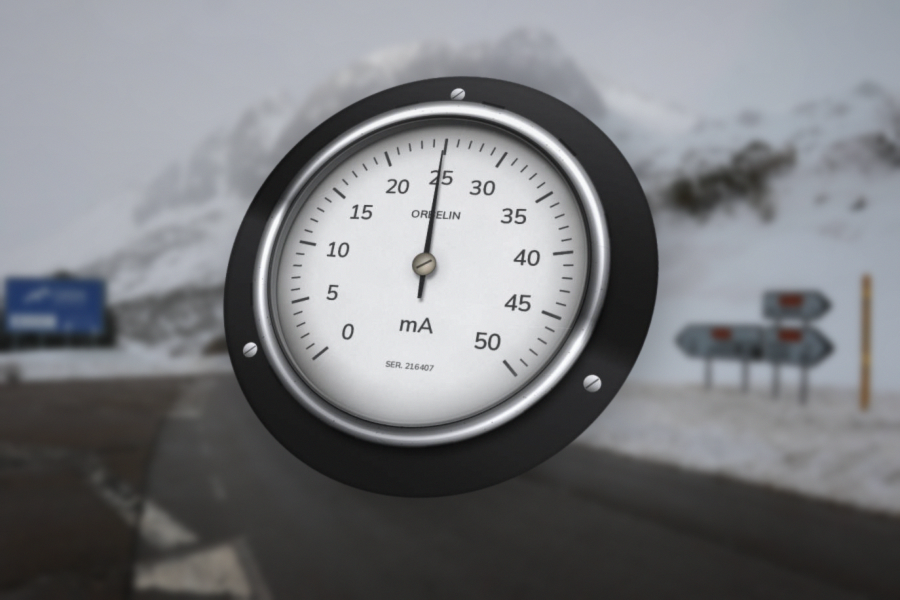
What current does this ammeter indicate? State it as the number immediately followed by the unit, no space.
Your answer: 25mA
